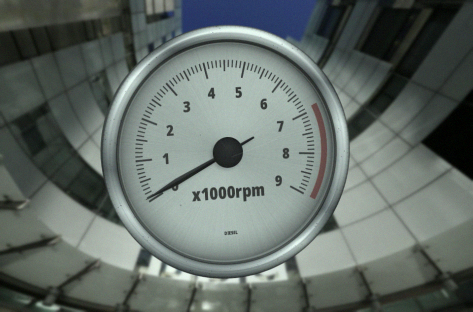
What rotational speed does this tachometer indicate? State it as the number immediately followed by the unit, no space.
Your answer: 100rpm
